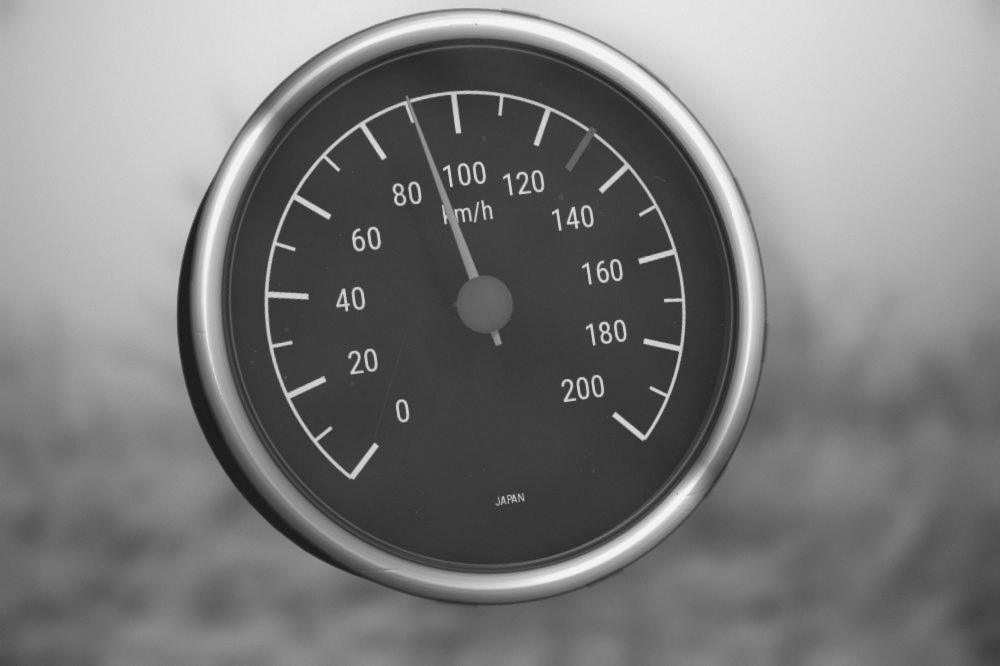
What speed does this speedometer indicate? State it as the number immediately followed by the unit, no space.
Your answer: 90km/h
